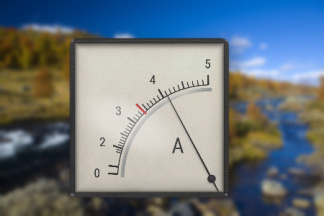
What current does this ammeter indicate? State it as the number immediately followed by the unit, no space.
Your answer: 4.1A
